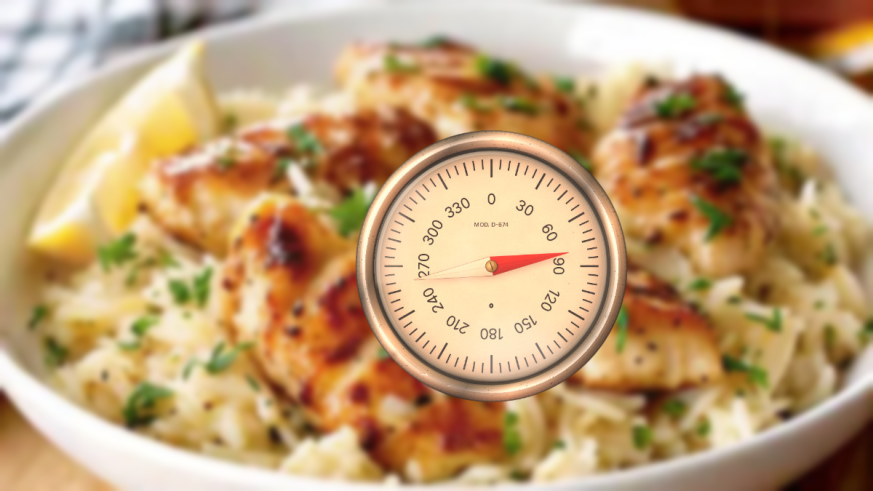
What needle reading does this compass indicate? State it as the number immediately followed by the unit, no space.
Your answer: 80°
